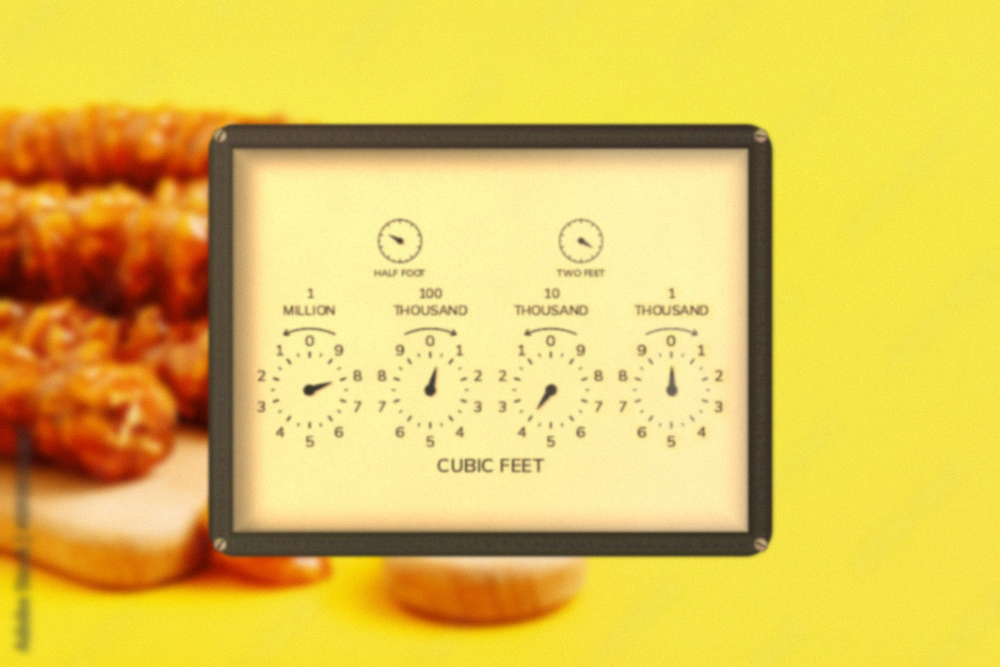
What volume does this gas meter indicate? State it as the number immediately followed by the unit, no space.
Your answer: 804000ft³
